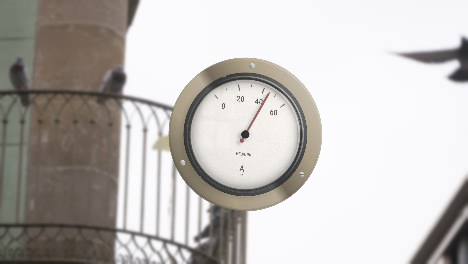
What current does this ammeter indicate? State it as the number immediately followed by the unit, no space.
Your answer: 45A
